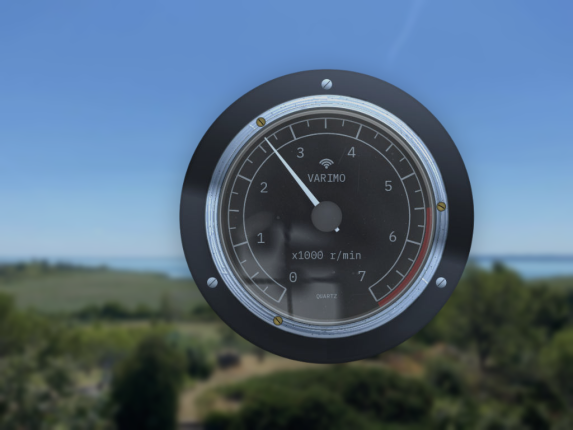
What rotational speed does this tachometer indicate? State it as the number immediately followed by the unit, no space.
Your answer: 2625rpm
